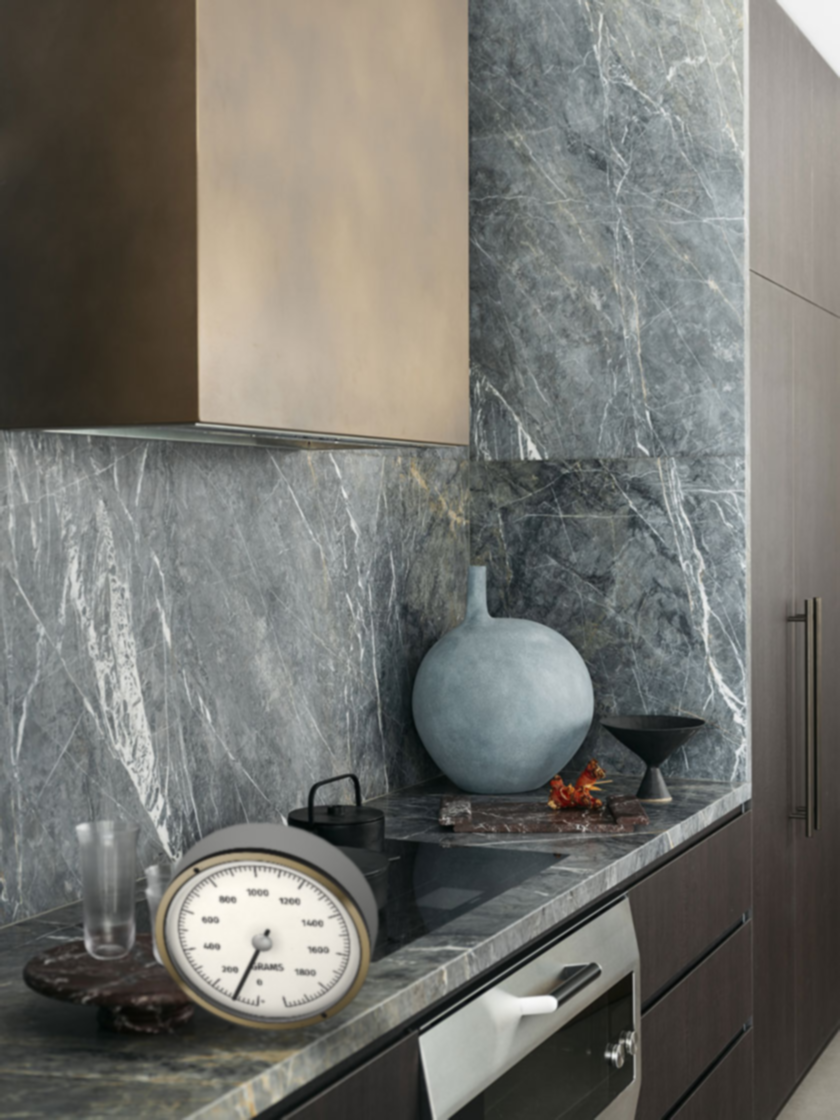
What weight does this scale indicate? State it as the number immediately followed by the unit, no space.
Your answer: 100g
